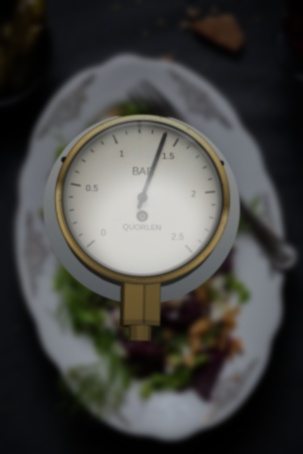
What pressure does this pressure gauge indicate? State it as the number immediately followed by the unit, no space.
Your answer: 1.4bar
